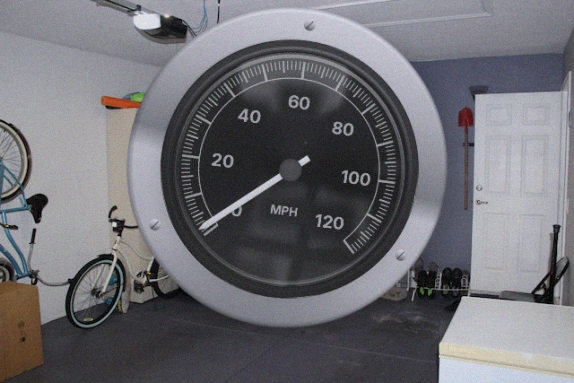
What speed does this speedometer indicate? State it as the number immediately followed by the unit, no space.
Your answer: 2mph
